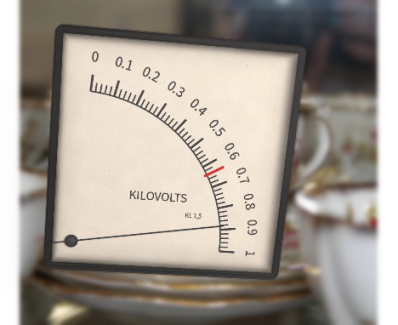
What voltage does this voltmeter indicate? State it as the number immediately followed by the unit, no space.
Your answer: 0.88kV
